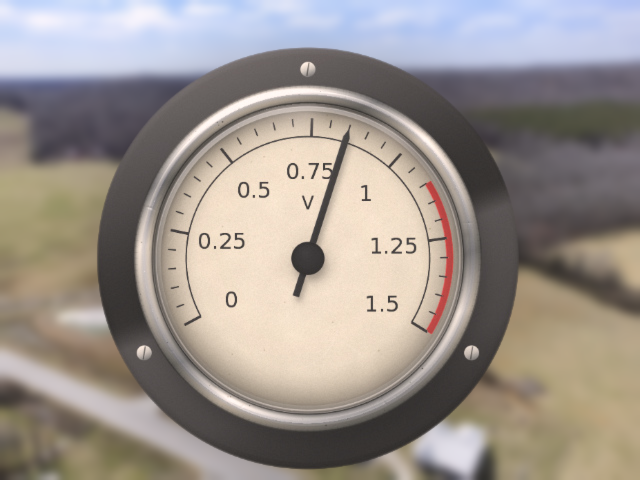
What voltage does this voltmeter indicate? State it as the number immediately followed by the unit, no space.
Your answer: 0.85V
